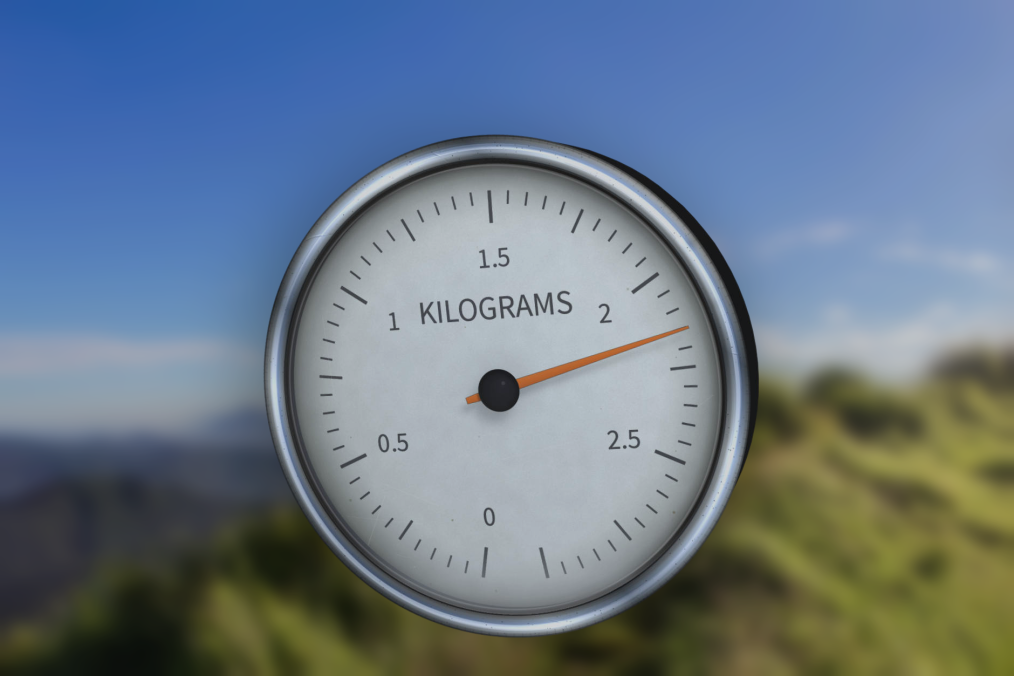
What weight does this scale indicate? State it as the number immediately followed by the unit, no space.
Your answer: 2.15kg
